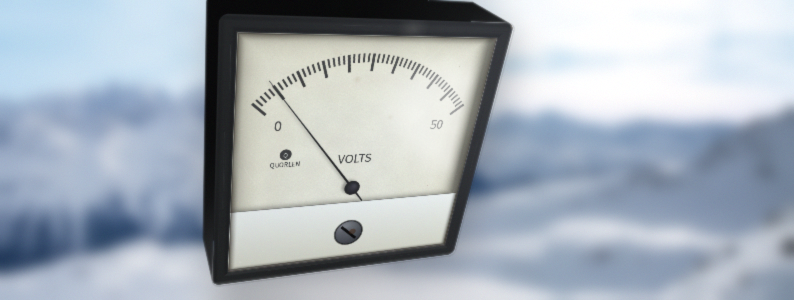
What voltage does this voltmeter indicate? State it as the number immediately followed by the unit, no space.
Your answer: 5V
